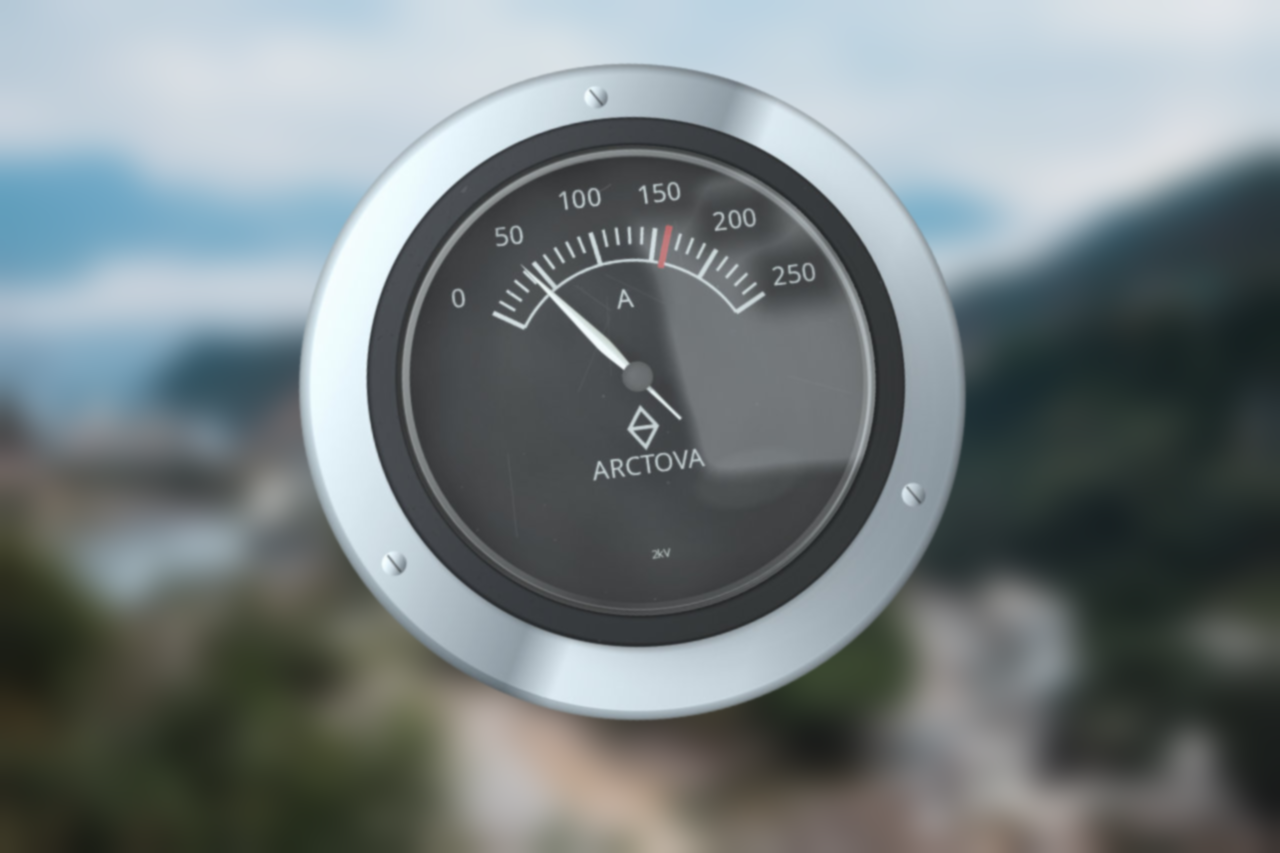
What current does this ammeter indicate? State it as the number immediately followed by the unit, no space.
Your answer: 40A
